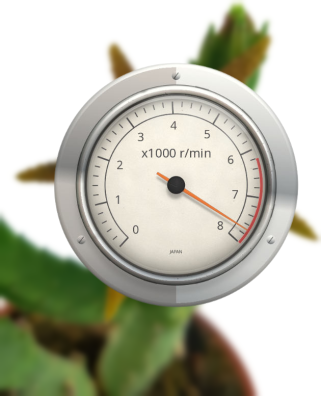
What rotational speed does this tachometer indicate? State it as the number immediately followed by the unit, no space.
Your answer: 7700rpm
